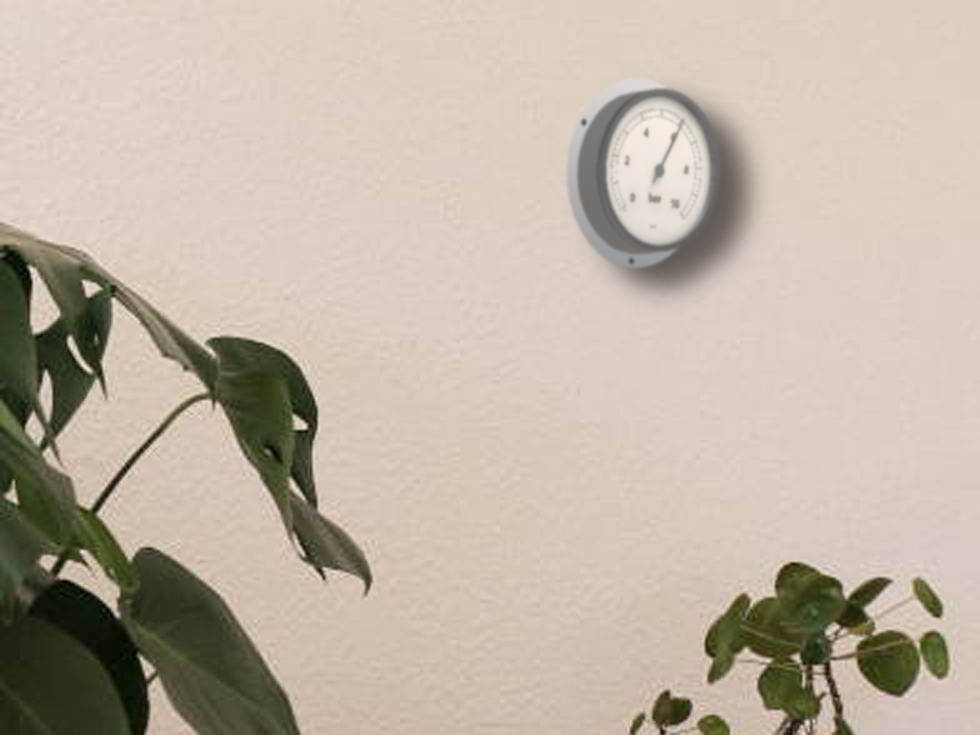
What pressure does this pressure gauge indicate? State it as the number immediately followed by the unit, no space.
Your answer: 6bar
